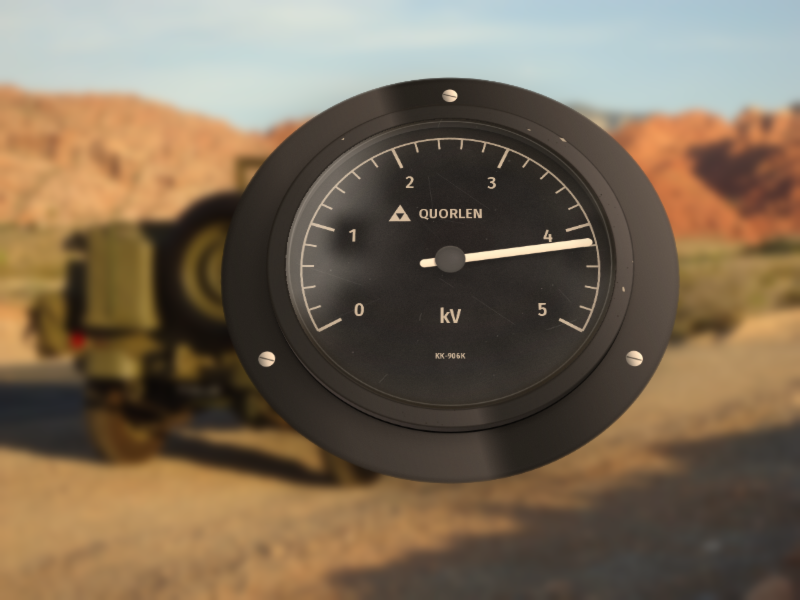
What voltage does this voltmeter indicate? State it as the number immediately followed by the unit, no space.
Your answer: 4.2kV
